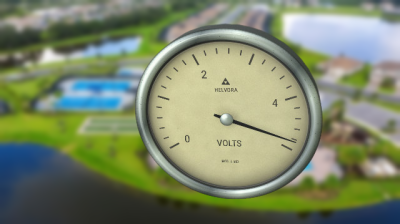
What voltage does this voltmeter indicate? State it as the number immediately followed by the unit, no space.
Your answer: 4.8V
